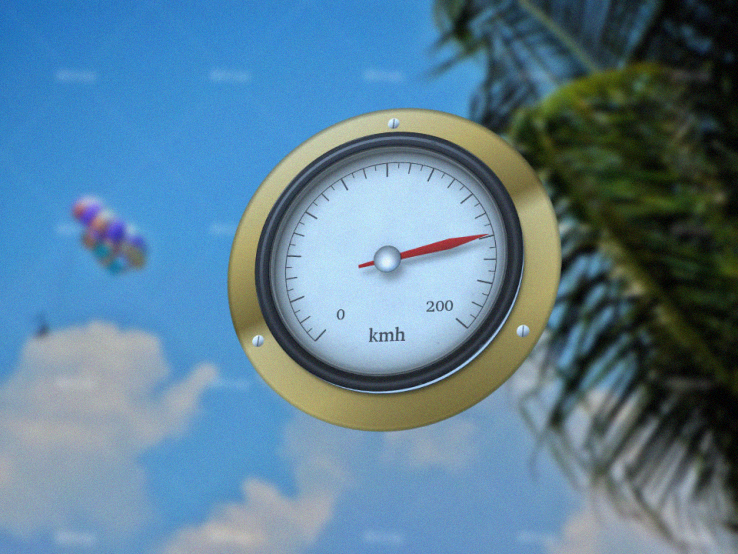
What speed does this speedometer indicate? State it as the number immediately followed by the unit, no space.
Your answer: 160km/h
